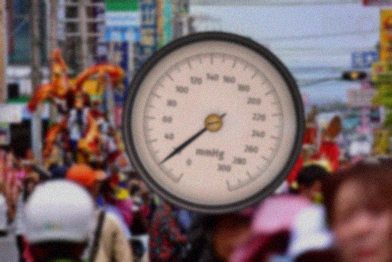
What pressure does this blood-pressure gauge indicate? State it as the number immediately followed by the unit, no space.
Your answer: 20mmHg
